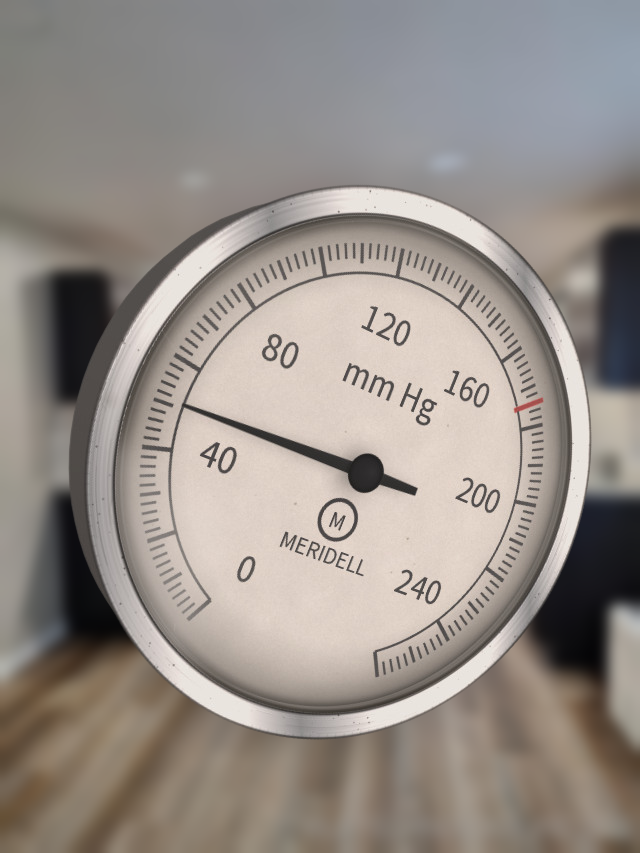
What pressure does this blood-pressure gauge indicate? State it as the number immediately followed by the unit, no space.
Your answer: 51mmHg
